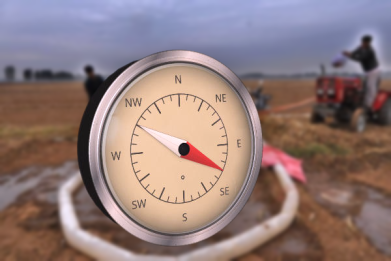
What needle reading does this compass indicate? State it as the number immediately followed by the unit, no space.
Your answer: 120°
